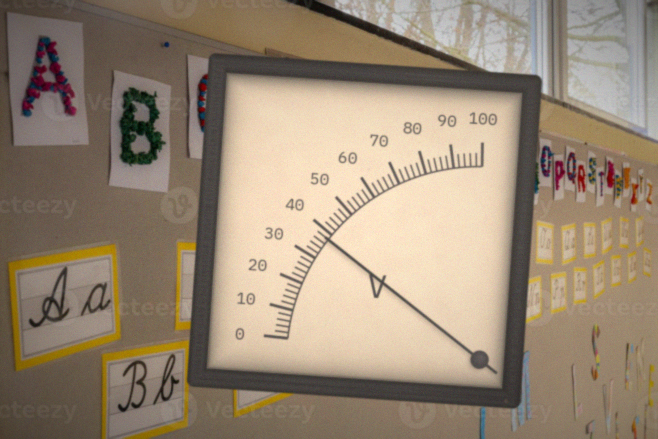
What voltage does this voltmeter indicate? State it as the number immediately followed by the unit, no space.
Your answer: 38V
